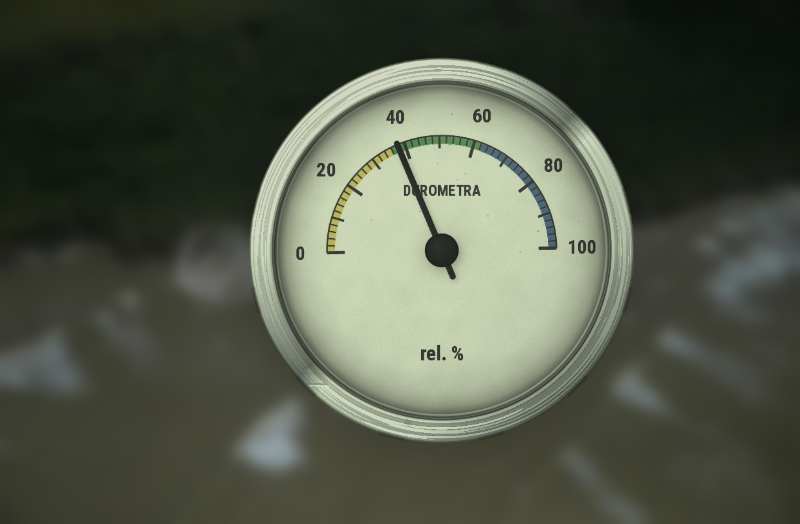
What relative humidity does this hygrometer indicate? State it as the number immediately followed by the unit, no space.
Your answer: 38%
